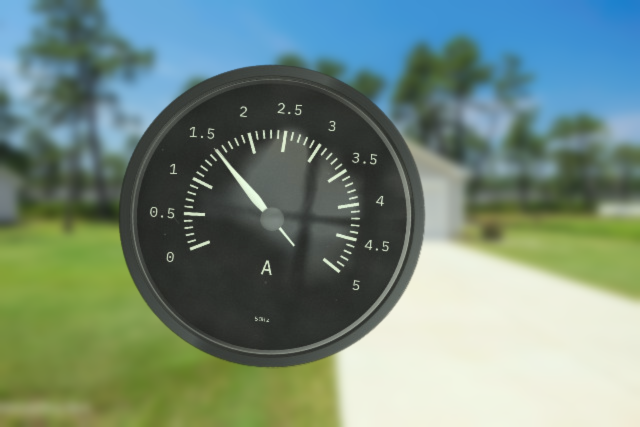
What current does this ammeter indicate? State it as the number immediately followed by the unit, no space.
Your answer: 1.5A
